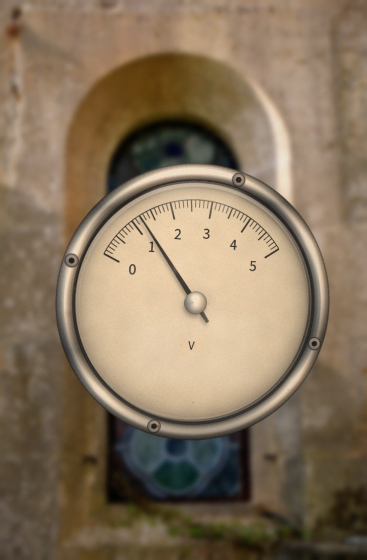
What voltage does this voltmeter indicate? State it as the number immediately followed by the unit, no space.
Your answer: 1.2V
